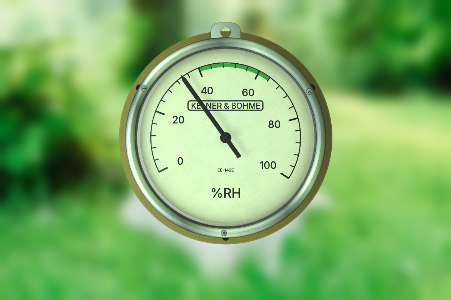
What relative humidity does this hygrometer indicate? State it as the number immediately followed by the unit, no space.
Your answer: 34%
